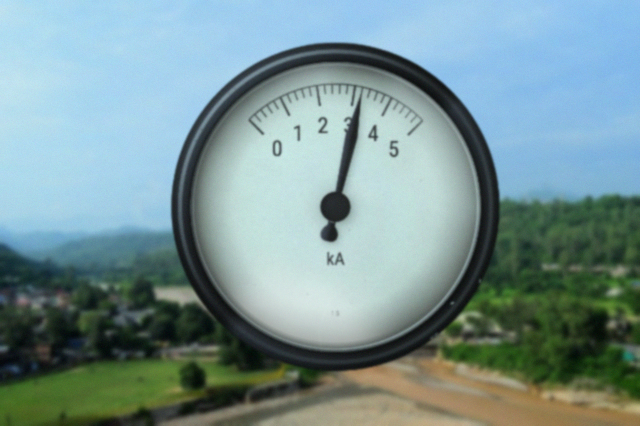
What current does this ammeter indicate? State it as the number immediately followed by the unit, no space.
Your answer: 3.2kA
